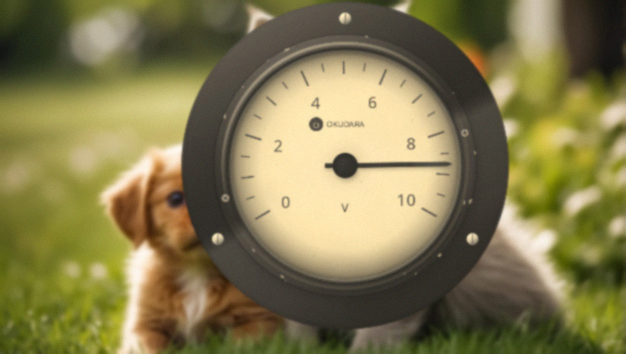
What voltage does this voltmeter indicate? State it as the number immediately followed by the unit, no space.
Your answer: 8.75V
